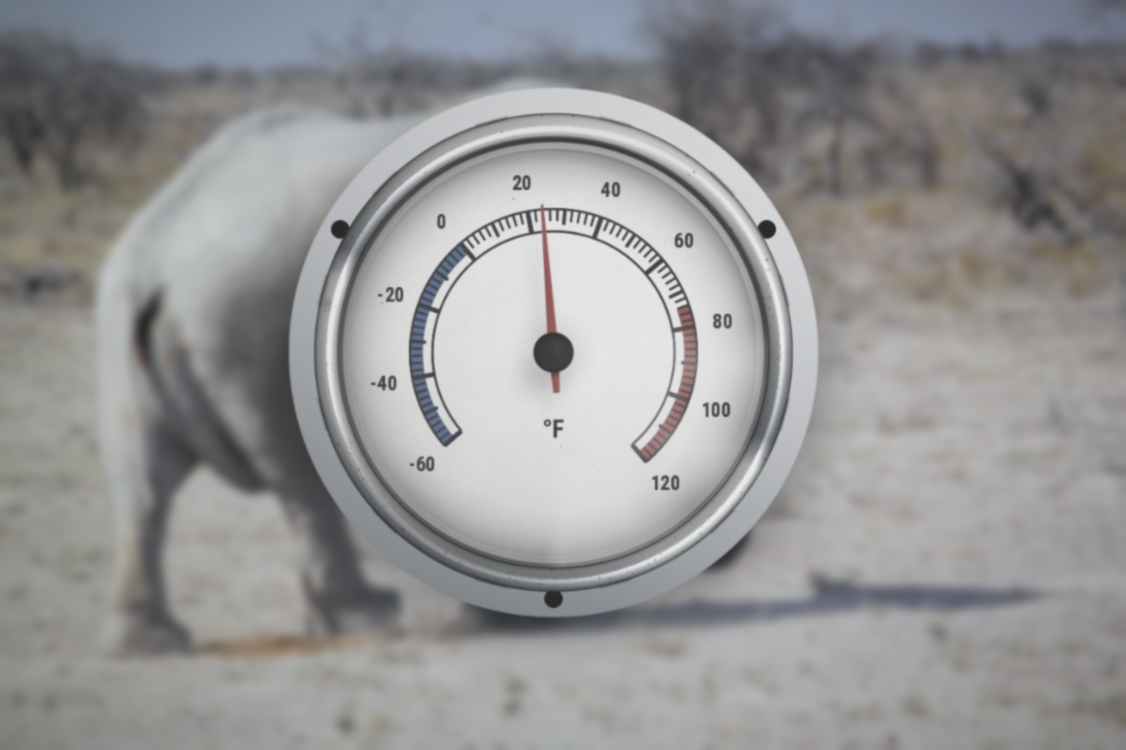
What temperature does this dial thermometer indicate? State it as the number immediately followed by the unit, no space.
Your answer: 24°F
